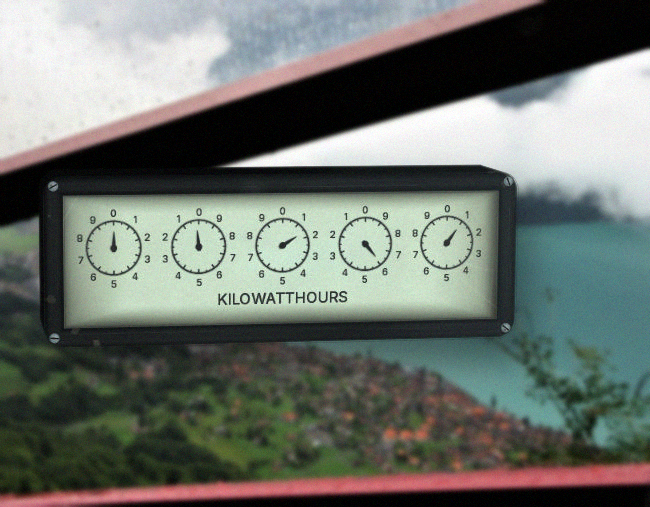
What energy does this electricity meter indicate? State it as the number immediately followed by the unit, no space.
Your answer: 161kWh
